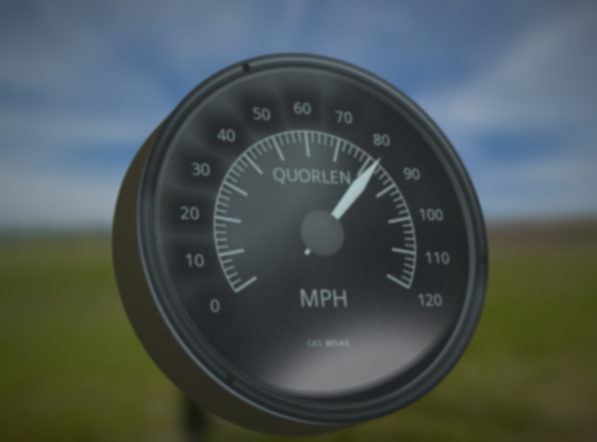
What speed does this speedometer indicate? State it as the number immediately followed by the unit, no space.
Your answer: 82mph
